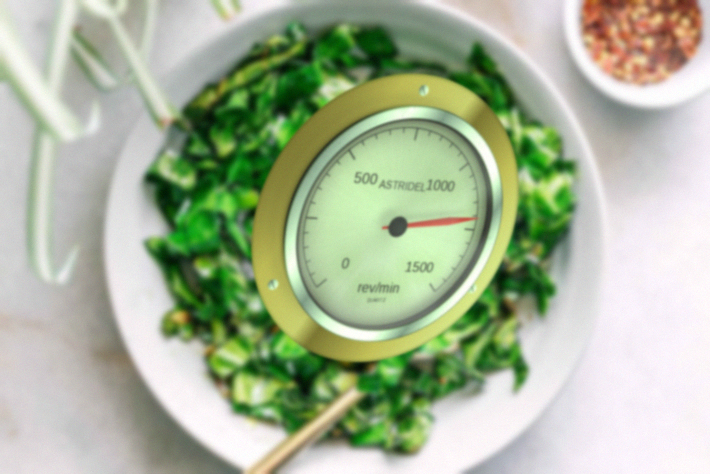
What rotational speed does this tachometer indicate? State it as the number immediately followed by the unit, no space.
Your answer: 1200rpm
